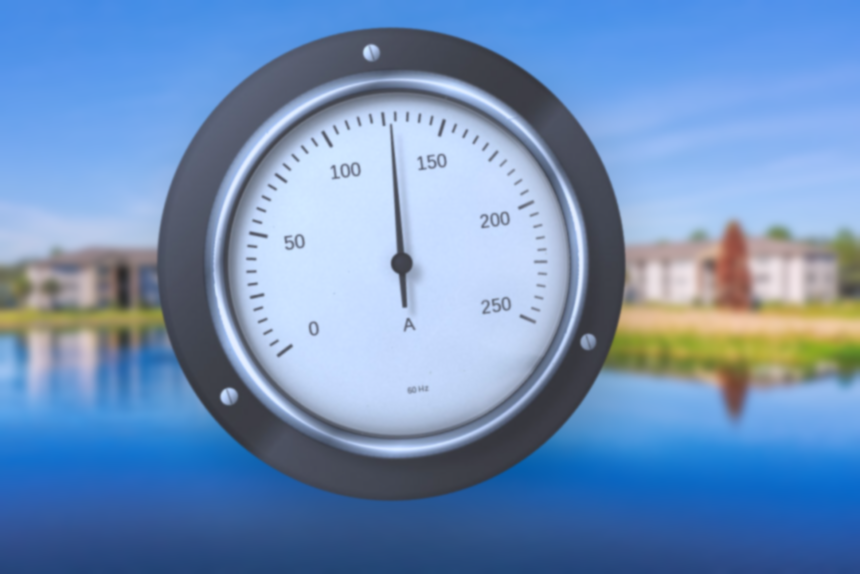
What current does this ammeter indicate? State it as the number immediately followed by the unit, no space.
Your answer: 127.5A
